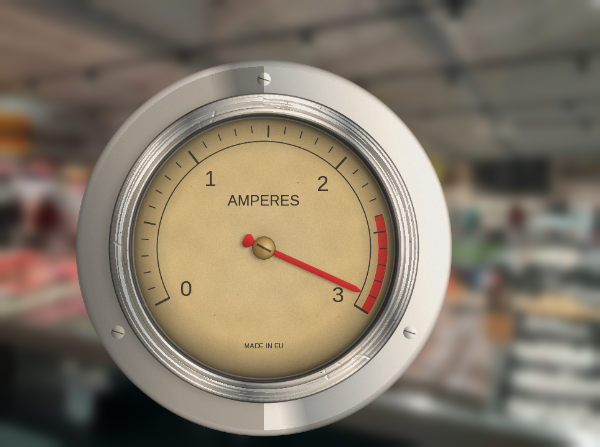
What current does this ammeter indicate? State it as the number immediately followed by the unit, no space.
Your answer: 2.9A
